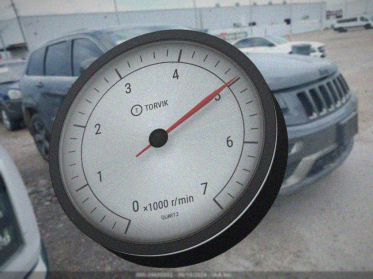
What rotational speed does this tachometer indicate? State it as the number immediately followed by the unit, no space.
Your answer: 5000rpm
